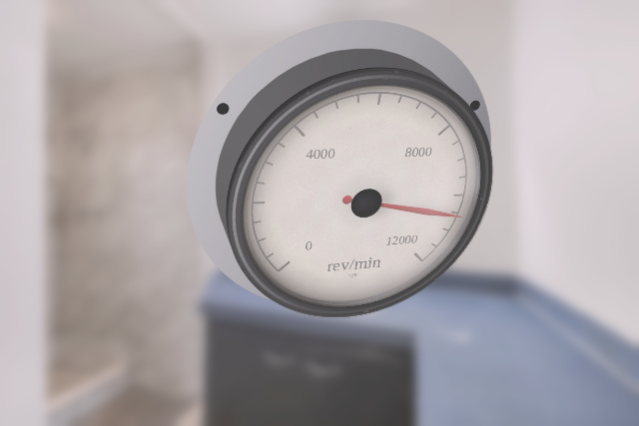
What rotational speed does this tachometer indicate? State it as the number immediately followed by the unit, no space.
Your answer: 10500rpm
